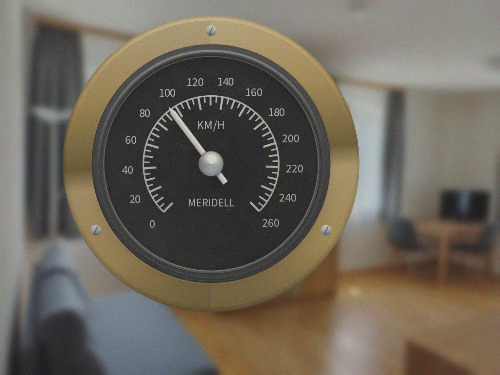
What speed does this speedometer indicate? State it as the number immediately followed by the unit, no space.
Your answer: 95km/h
